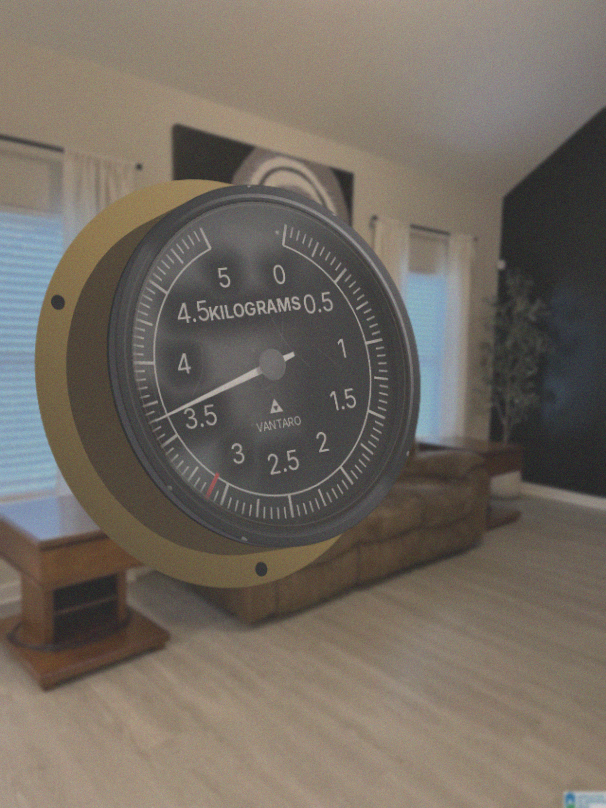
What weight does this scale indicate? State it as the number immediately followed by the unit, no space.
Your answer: 3.65kg
